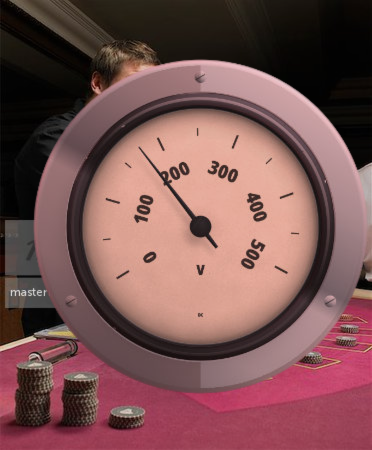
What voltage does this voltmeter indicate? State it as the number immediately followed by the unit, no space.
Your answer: 175V
